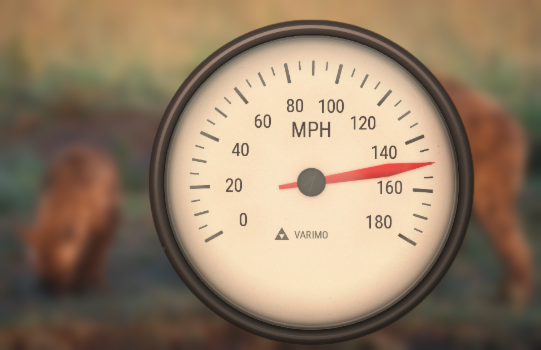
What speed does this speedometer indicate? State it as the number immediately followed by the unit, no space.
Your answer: 150mph
